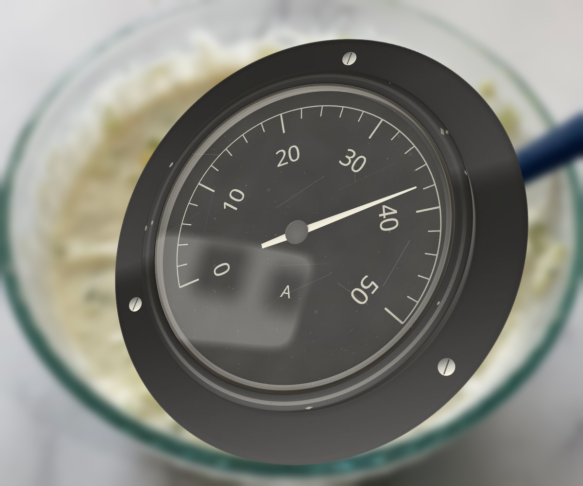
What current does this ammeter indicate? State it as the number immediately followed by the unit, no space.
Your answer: 38A
